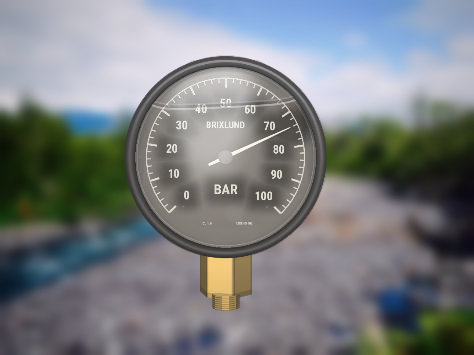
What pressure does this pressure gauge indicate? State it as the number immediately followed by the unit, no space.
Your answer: 74bar
